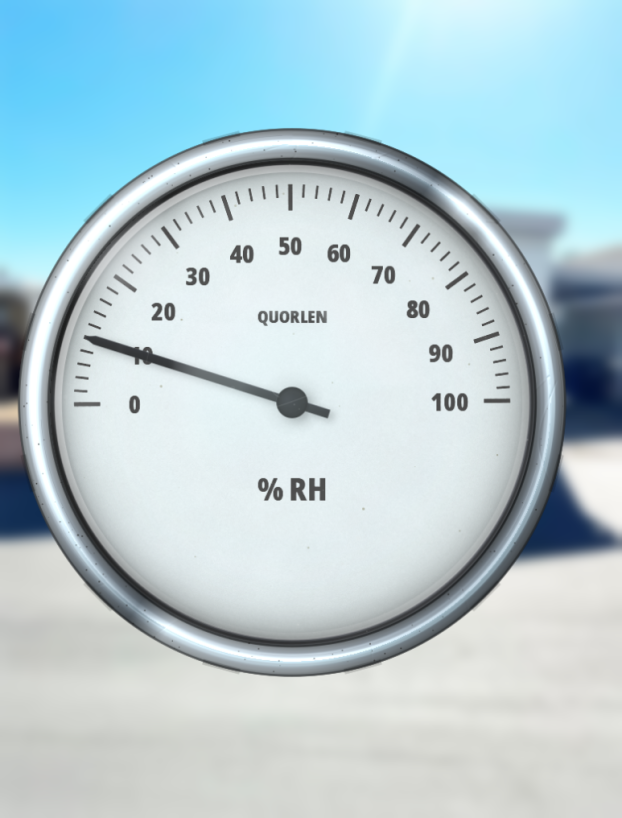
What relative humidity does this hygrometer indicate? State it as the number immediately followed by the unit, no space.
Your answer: 10%
